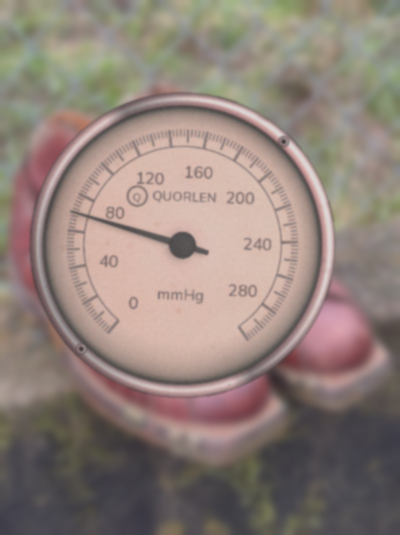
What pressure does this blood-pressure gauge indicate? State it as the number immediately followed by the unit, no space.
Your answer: 70mmHg
